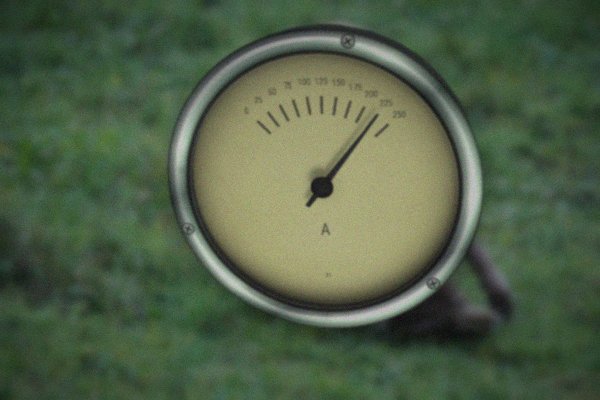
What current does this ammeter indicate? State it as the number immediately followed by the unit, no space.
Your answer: 225A
